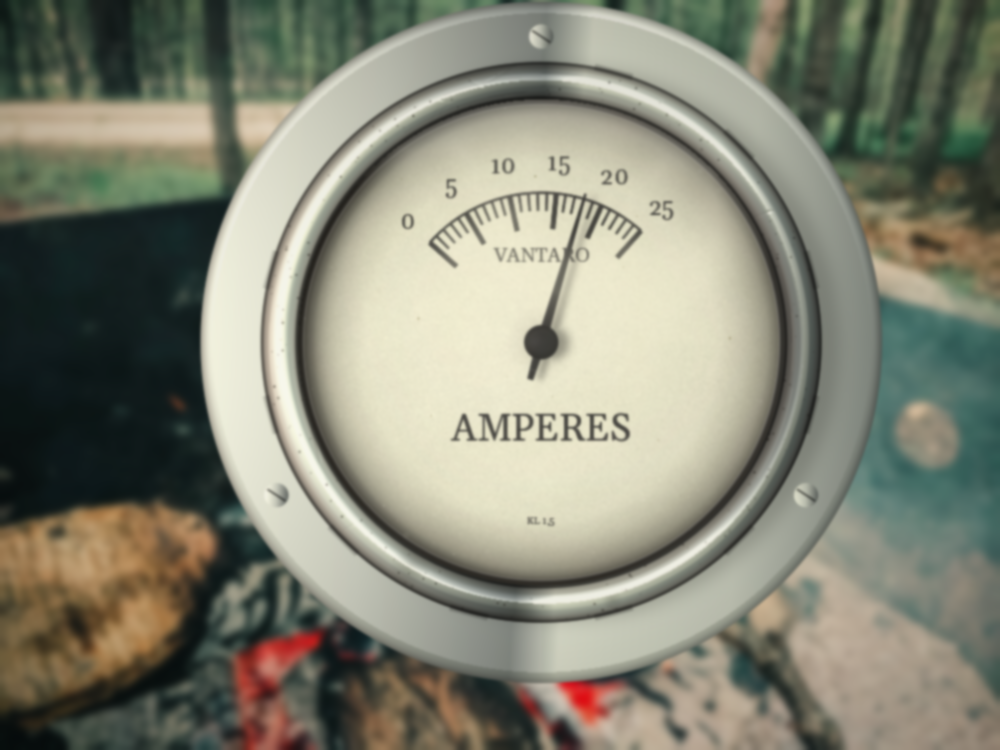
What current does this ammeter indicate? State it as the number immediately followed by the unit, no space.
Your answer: 18A
